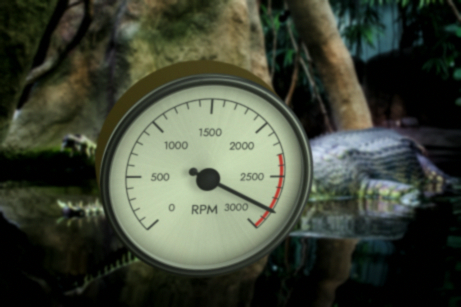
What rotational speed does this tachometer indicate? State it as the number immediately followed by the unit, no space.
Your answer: 2800rpm
